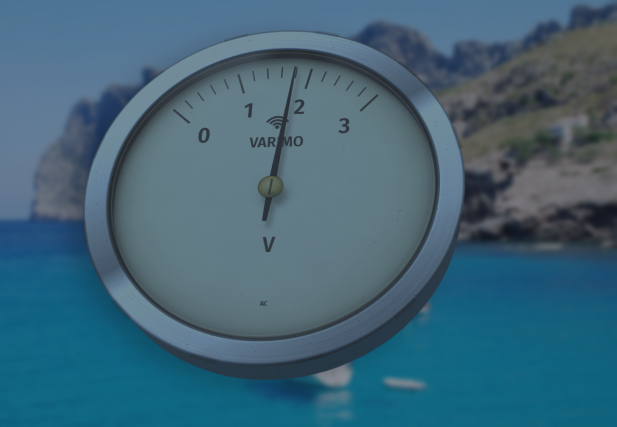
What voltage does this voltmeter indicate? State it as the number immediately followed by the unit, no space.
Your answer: 1.8V
